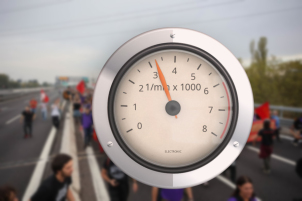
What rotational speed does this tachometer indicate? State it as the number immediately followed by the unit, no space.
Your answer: 3250rpm
